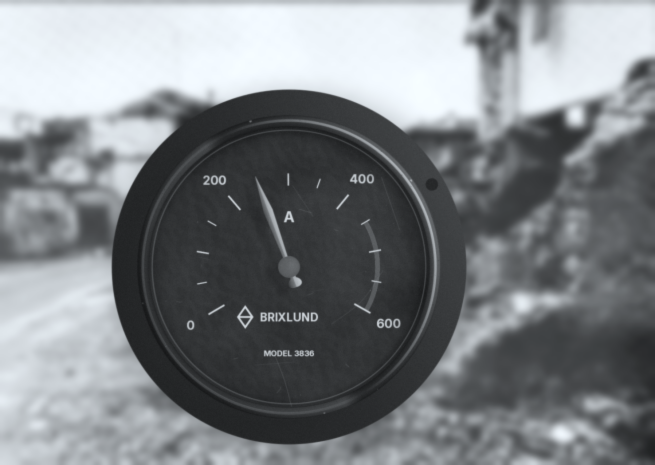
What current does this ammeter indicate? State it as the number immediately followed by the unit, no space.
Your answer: 250A
